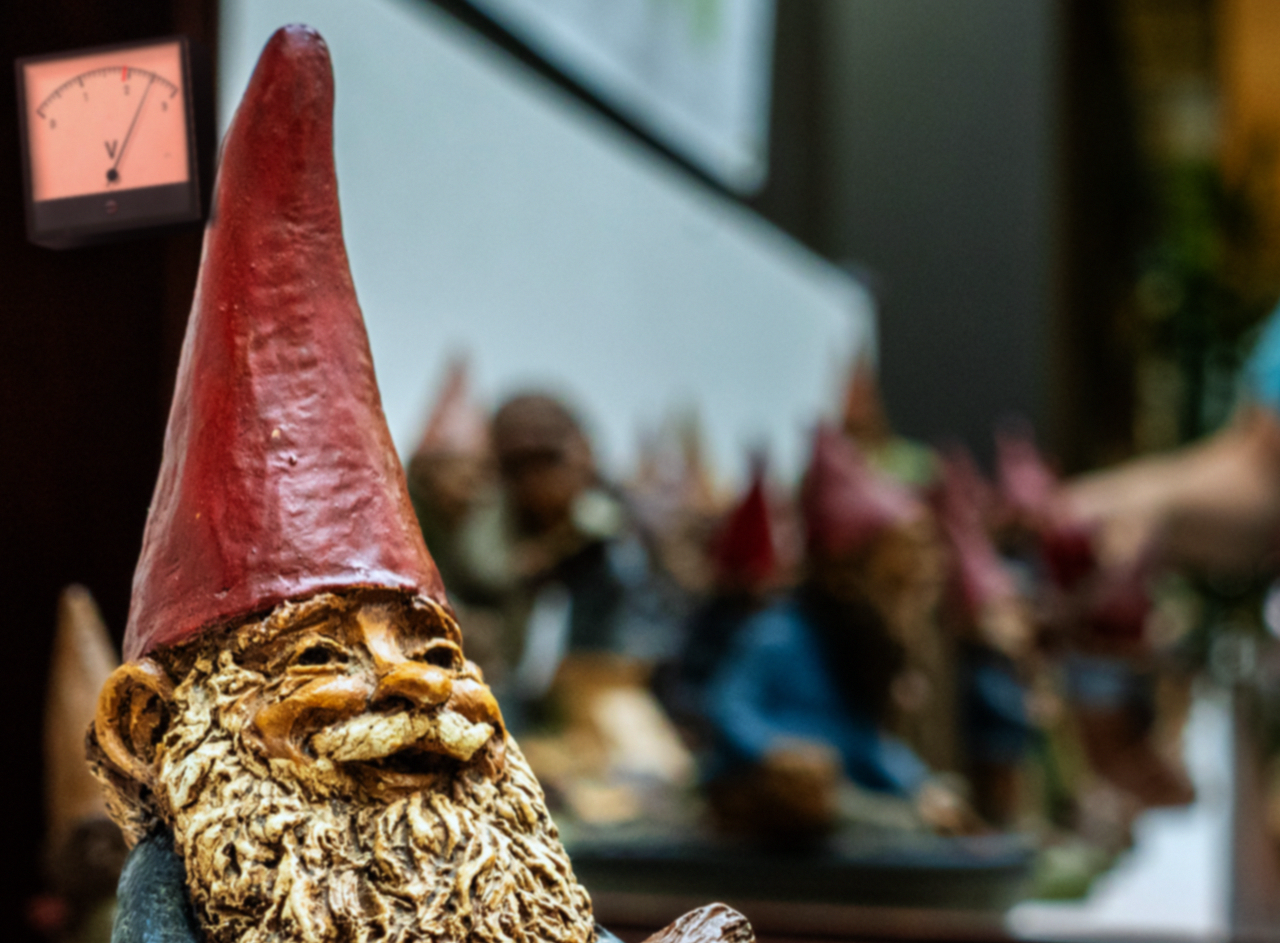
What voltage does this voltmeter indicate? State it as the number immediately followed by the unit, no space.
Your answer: 2.5V
